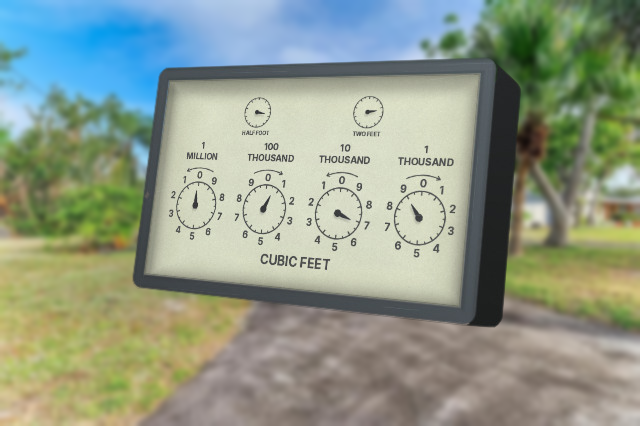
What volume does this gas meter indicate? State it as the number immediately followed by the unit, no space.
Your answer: 6900ft³
